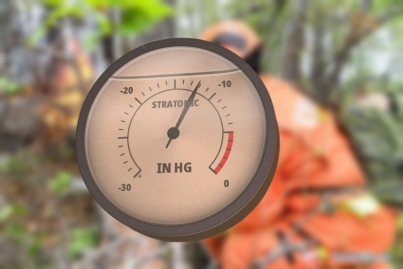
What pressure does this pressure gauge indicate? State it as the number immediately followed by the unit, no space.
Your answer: -12inHg
